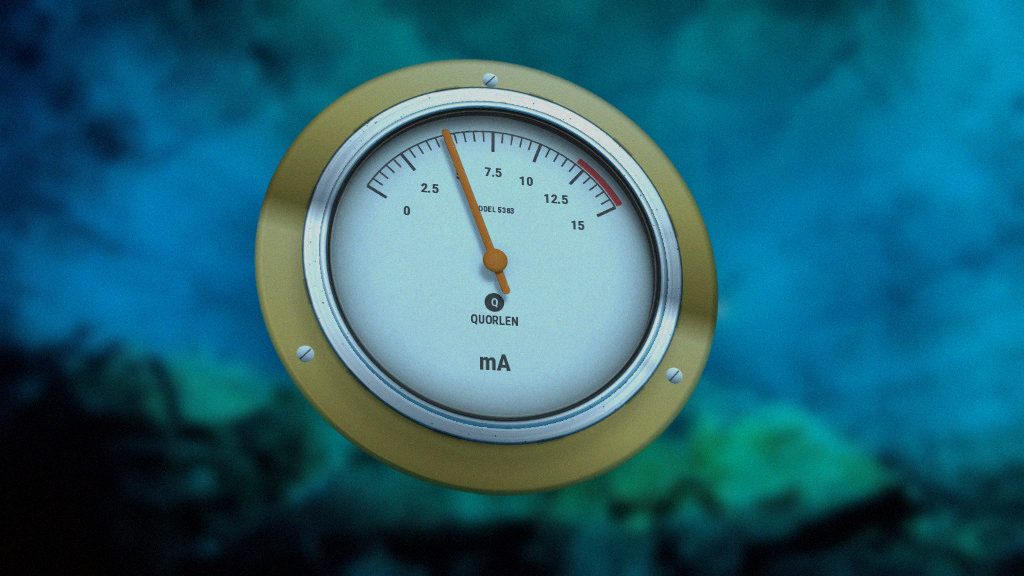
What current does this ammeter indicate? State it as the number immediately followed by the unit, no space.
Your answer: 5mA
